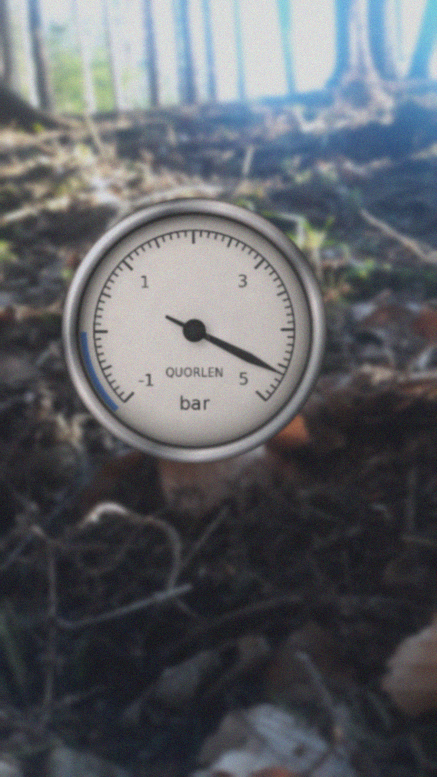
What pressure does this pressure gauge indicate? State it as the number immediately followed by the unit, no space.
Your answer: 4.6bar
